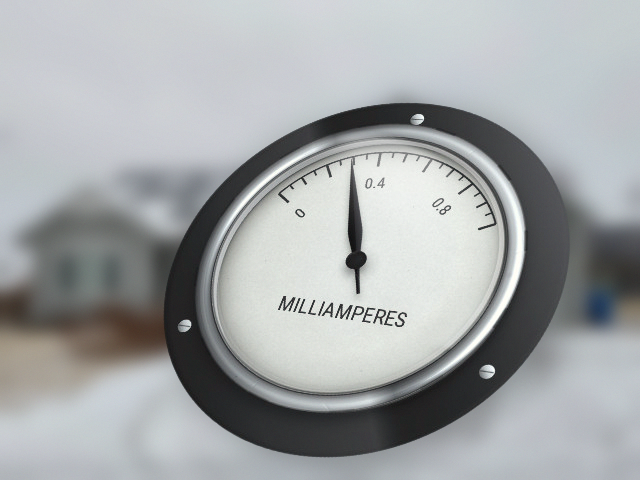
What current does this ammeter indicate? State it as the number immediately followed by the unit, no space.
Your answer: 0.3mA
